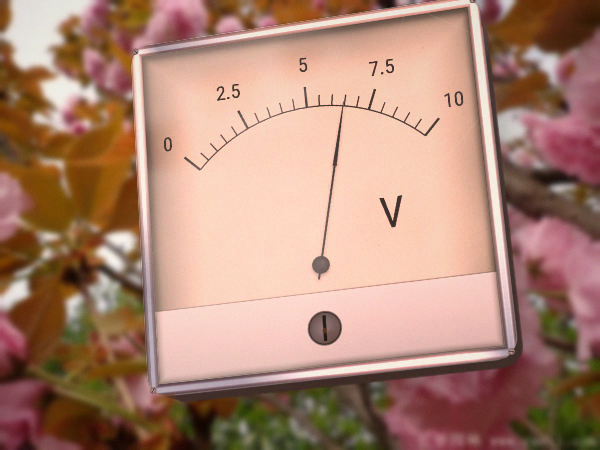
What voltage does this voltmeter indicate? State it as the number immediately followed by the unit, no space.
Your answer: 6.5V
